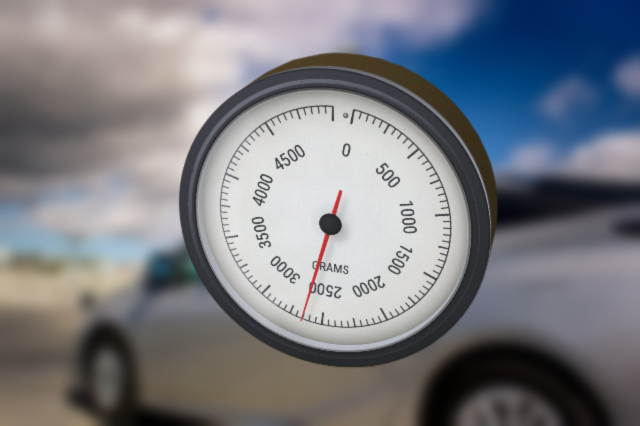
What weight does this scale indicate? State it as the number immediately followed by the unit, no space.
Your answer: 2650g
